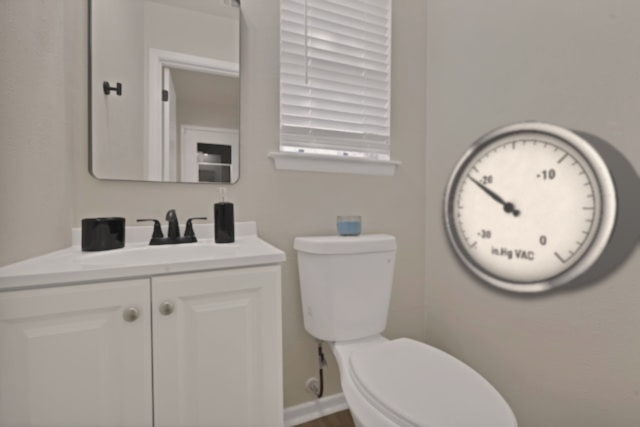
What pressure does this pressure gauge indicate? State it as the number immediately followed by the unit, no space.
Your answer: -21inHg
